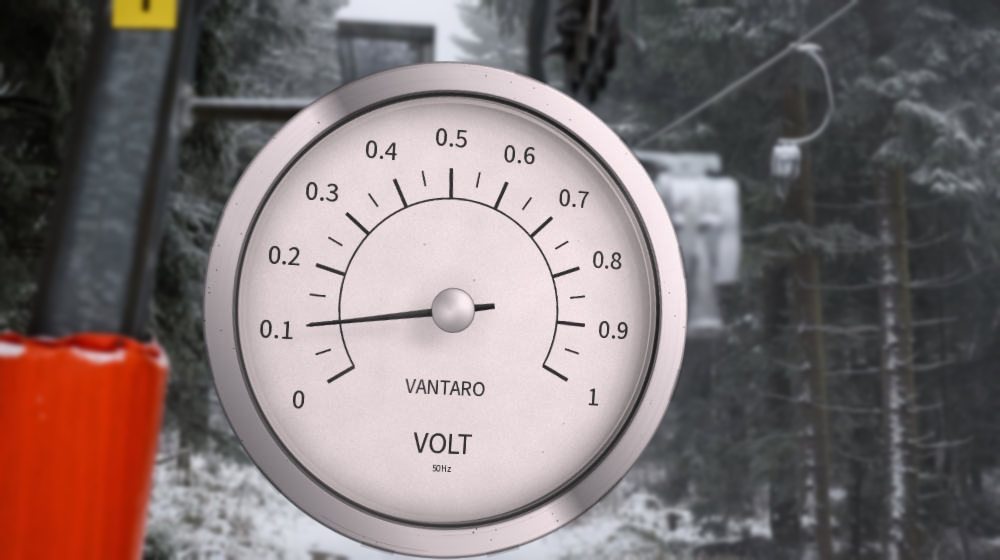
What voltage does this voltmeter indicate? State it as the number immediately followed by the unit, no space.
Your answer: 0.1V
